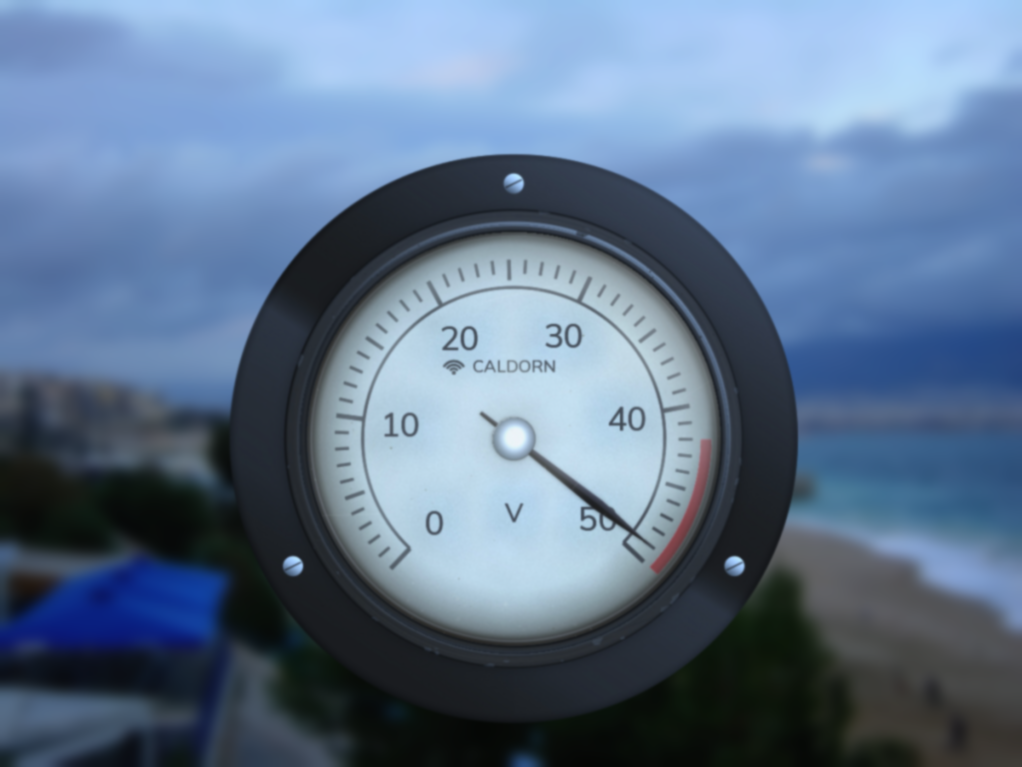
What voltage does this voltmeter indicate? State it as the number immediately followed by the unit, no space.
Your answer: 49V
